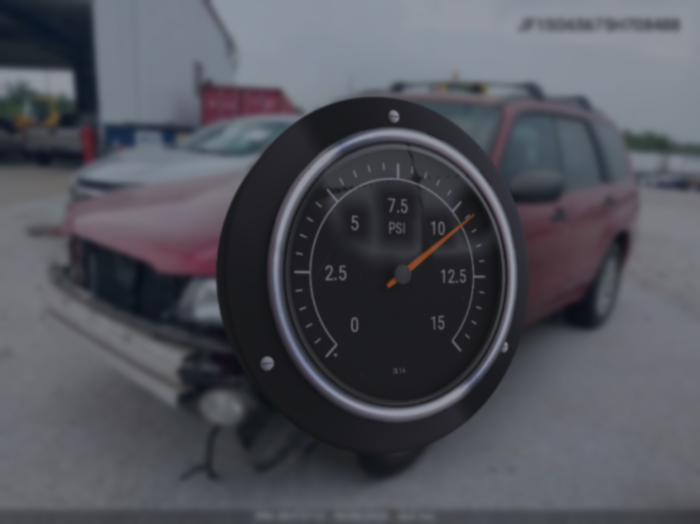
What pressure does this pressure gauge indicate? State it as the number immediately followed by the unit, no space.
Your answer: 10.5psi
